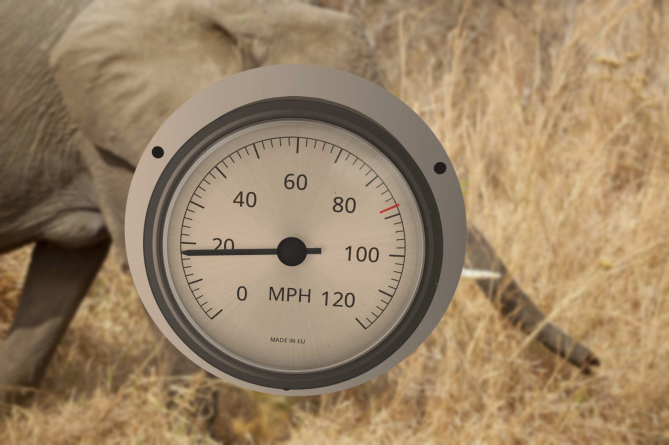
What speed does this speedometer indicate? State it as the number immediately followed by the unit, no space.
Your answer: 18mph
